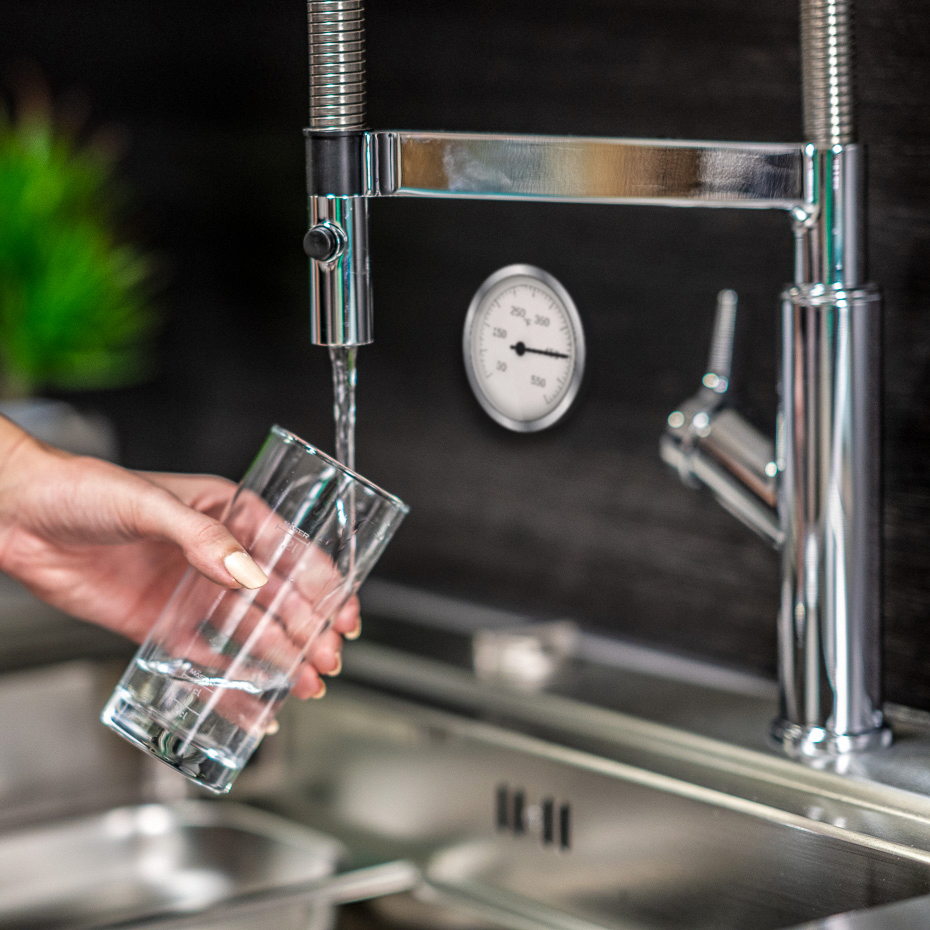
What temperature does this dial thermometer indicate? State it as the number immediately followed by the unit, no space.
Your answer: 450°F
